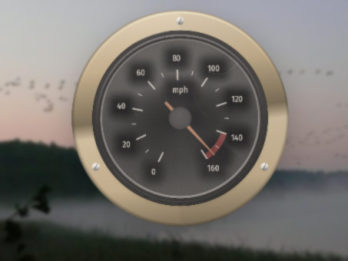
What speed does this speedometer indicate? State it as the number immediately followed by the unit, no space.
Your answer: 155mph
